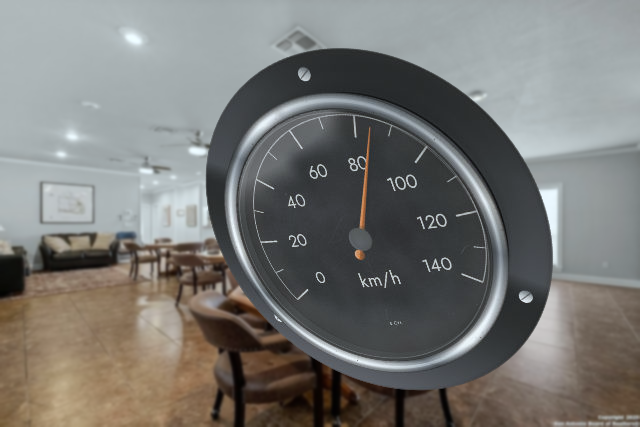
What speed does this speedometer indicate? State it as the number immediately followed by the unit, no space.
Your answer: 85km/h
